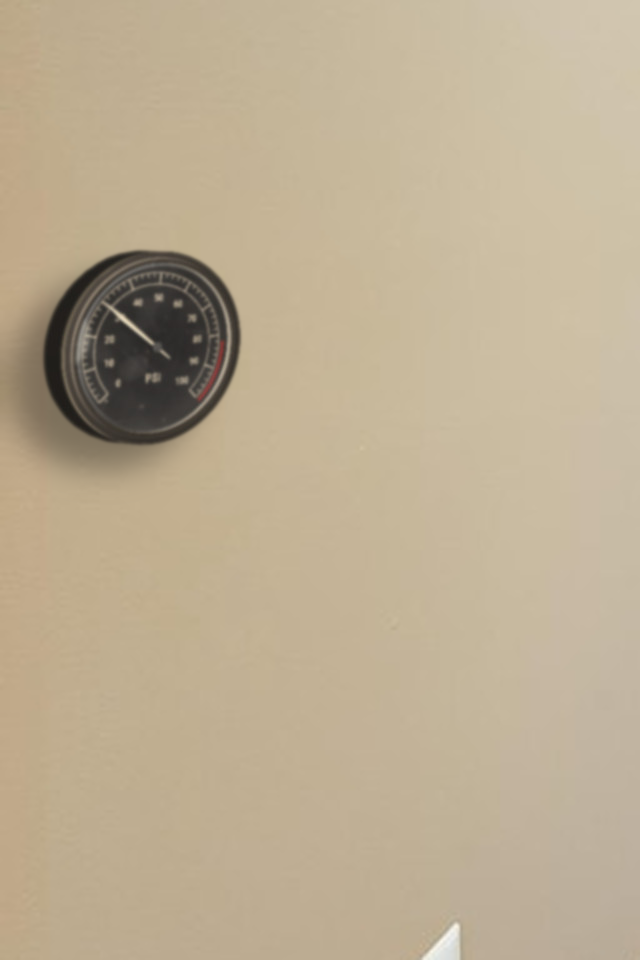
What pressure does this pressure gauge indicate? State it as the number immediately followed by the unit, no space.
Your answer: 30psi
